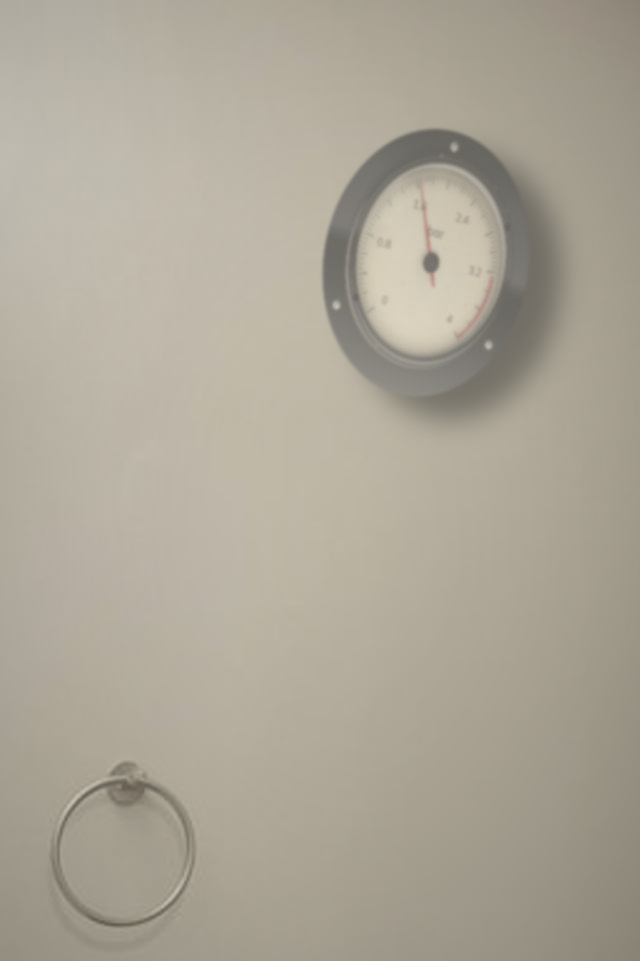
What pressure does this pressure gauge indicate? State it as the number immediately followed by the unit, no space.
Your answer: 1.6bar
